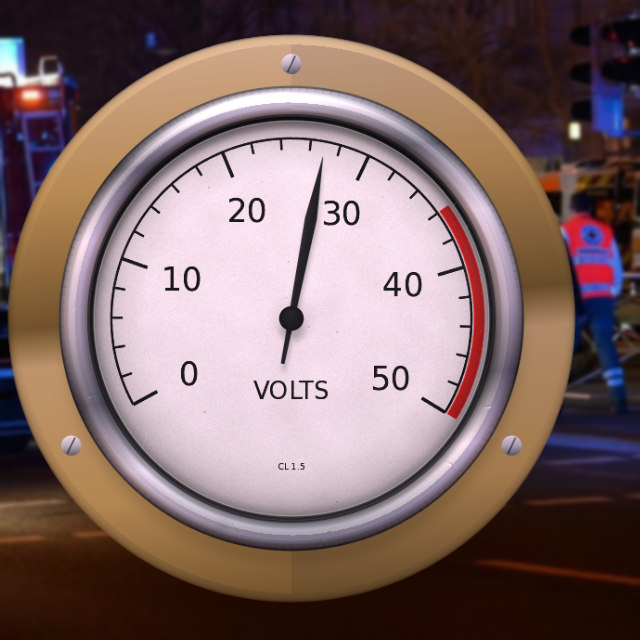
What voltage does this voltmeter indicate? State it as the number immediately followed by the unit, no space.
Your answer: 27V
